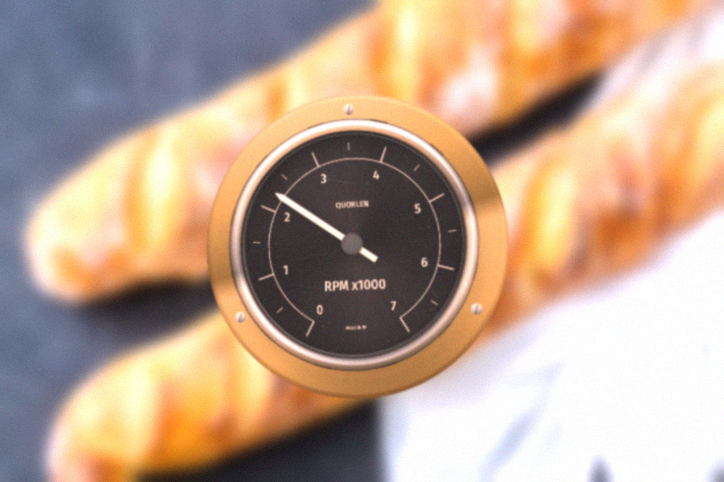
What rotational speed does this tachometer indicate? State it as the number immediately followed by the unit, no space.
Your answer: 2250rpm
